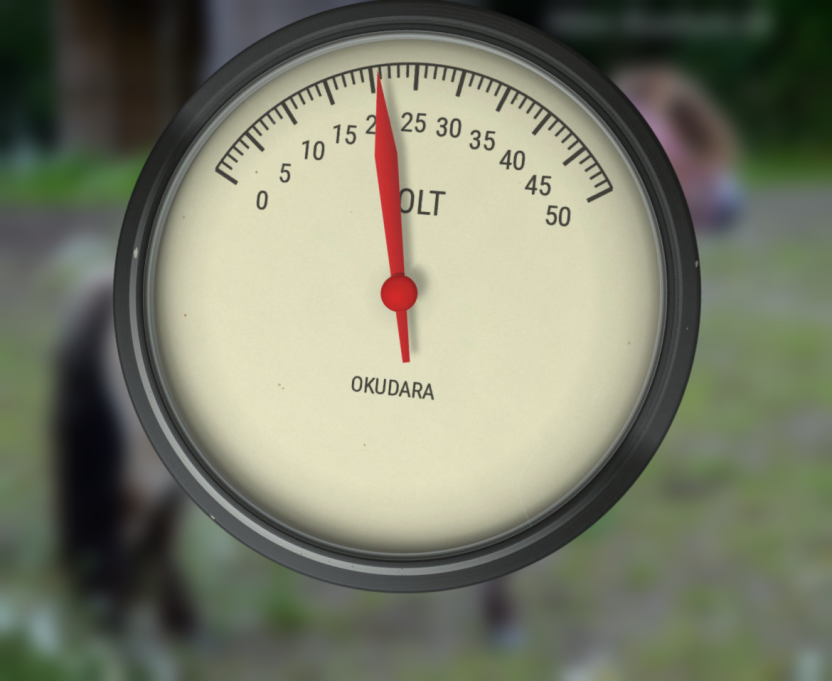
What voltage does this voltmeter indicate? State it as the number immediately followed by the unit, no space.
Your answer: 21V
